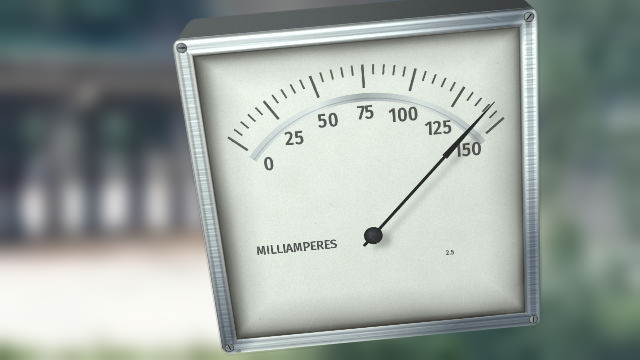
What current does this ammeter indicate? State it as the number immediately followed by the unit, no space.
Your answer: 140mA
